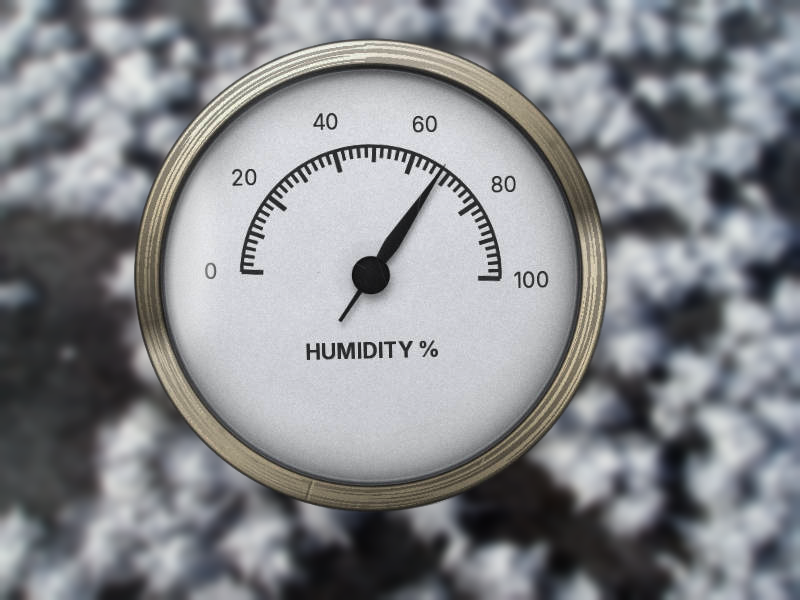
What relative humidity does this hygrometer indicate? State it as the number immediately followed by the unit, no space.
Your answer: 68%
